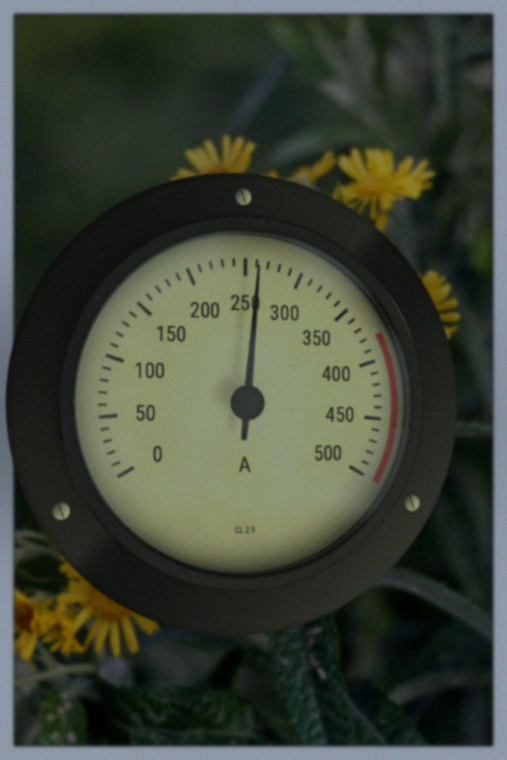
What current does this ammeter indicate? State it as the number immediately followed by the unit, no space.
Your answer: 260A
